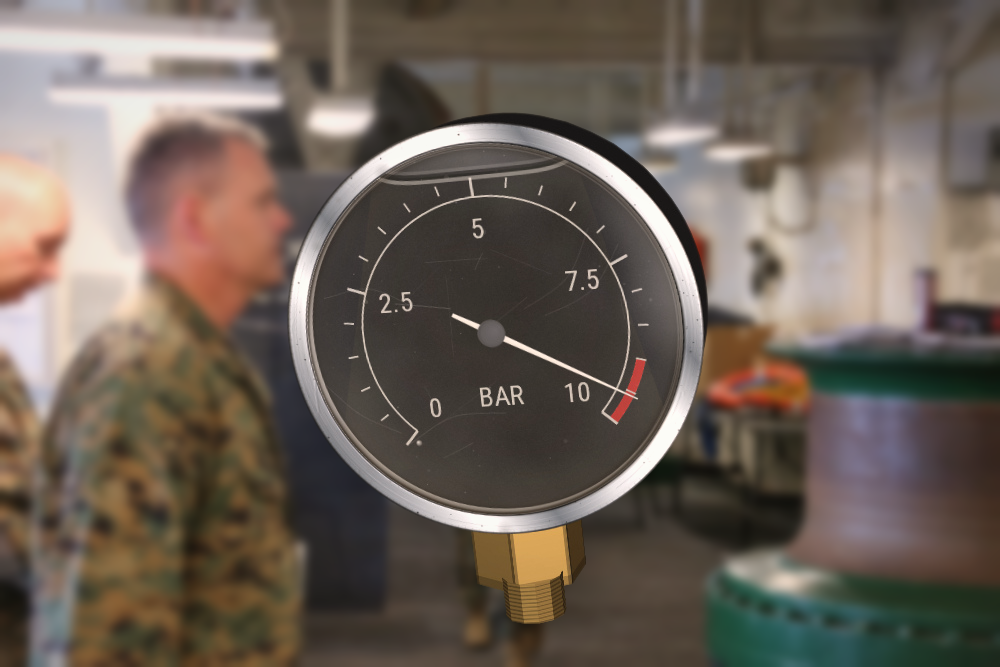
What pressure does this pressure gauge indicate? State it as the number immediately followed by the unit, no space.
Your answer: 9.5bar
